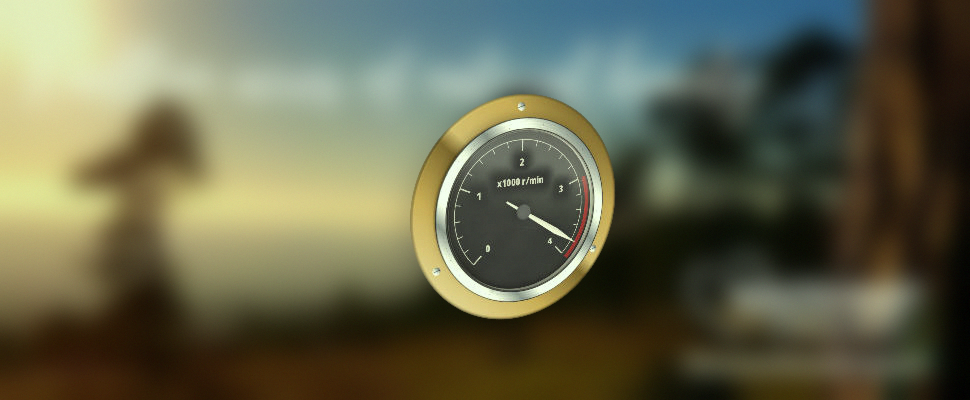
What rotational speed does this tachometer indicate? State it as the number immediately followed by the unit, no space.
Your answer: 3800rpm
